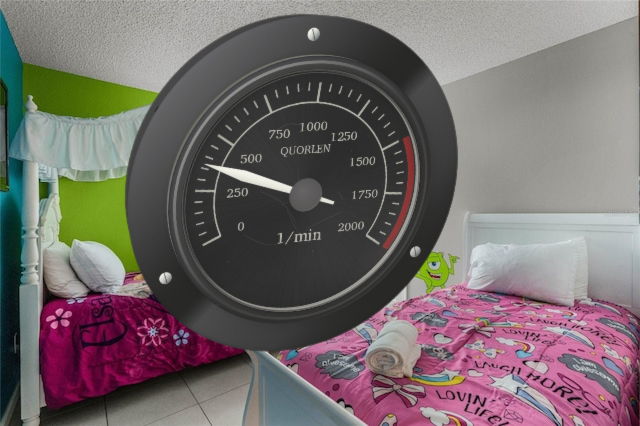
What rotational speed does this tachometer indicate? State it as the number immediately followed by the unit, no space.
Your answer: 375rpm
